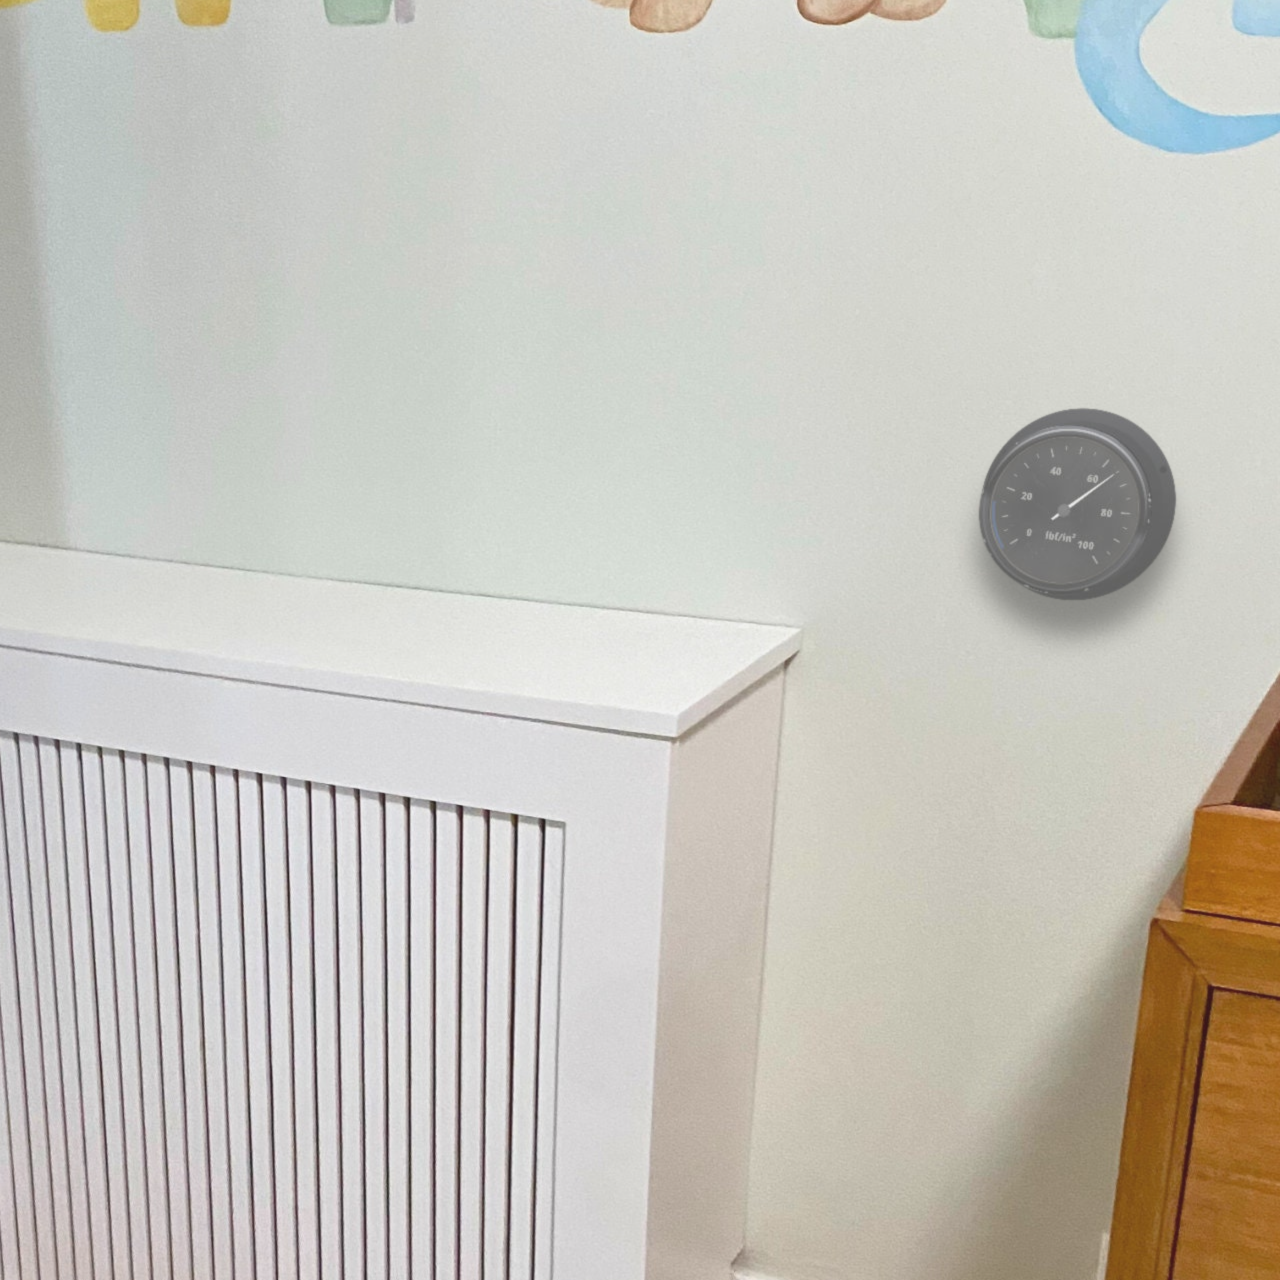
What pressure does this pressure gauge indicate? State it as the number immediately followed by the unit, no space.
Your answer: 65psi
